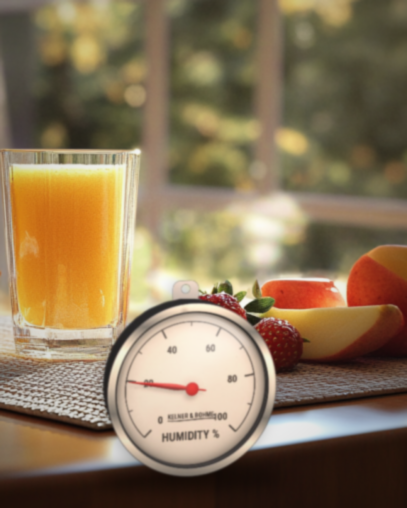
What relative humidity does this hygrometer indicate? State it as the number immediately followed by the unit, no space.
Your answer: 20%
